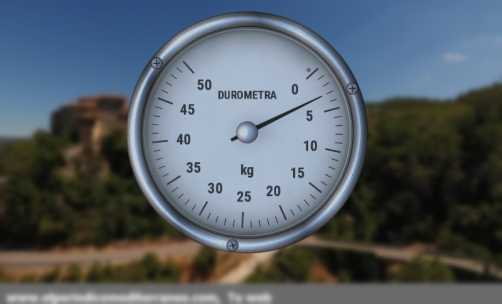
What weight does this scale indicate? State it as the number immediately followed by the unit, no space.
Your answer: 3kg
